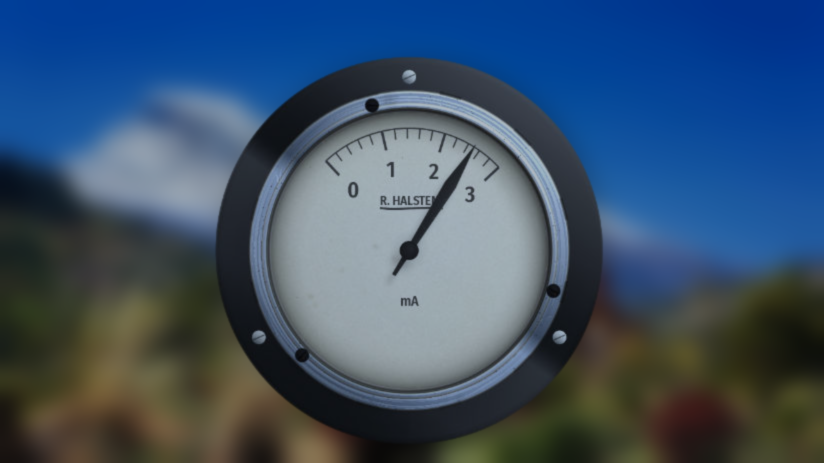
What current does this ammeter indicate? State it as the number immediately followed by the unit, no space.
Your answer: 2.5mA
